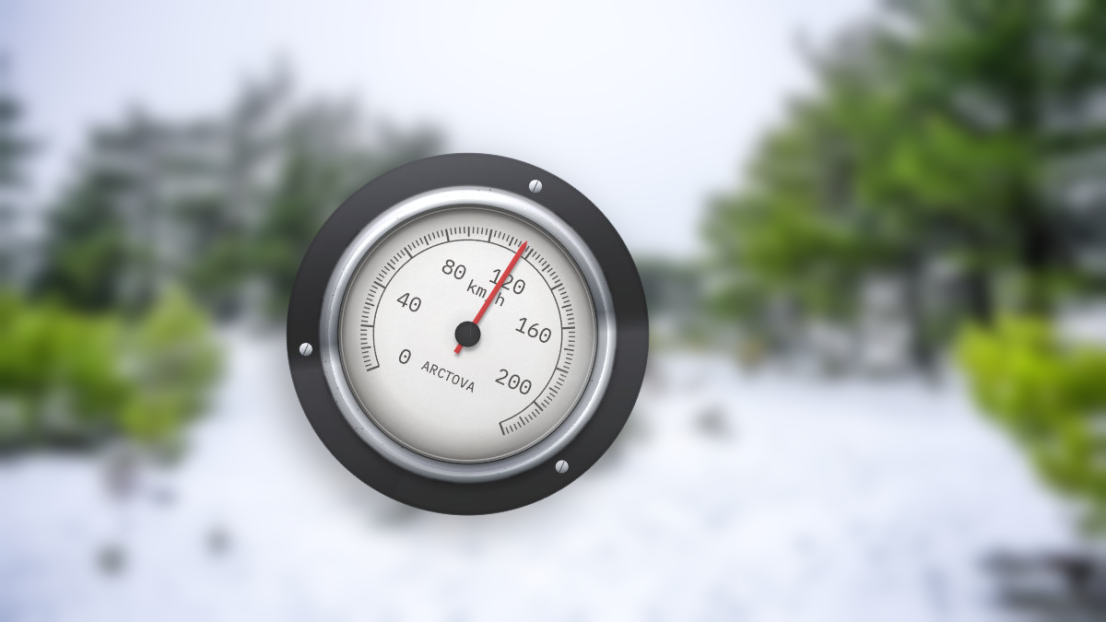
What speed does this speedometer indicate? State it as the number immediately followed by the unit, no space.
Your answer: 116km/h
